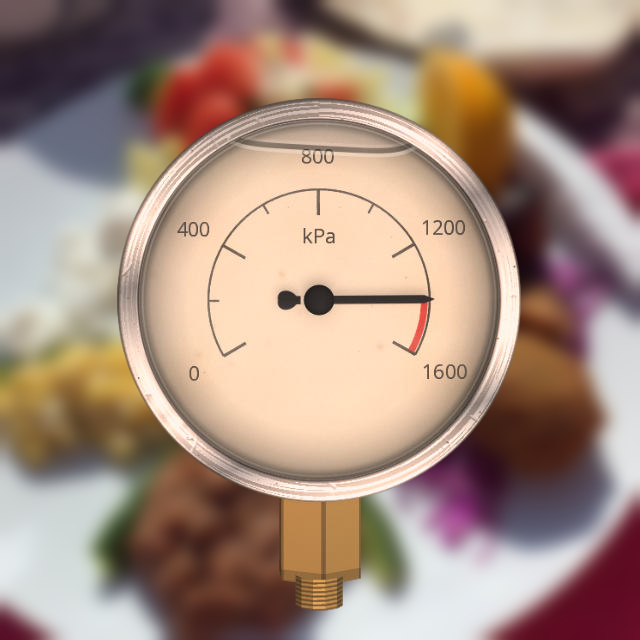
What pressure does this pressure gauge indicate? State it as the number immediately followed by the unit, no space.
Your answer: 1400kPa
